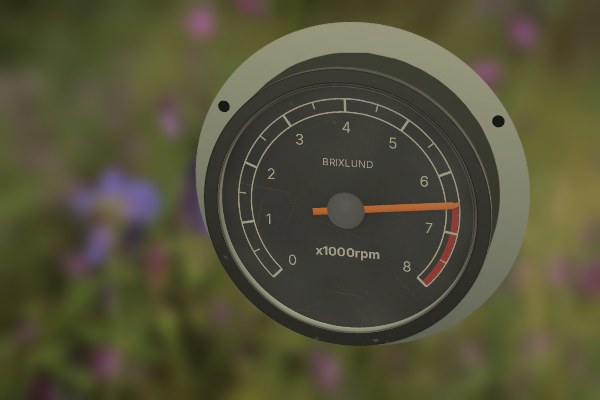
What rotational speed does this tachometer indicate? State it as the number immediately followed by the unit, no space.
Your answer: 6500rpm
